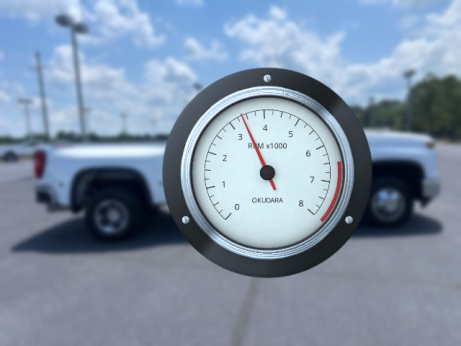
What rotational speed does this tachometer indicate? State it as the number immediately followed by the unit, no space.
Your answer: 3375rpm
